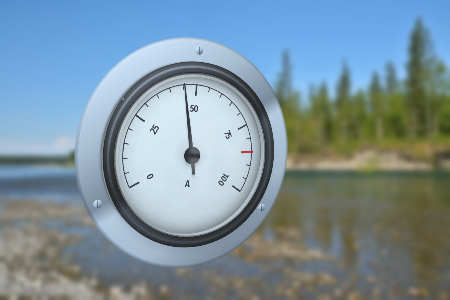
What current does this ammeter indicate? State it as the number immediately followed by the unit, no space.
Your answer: 45A
